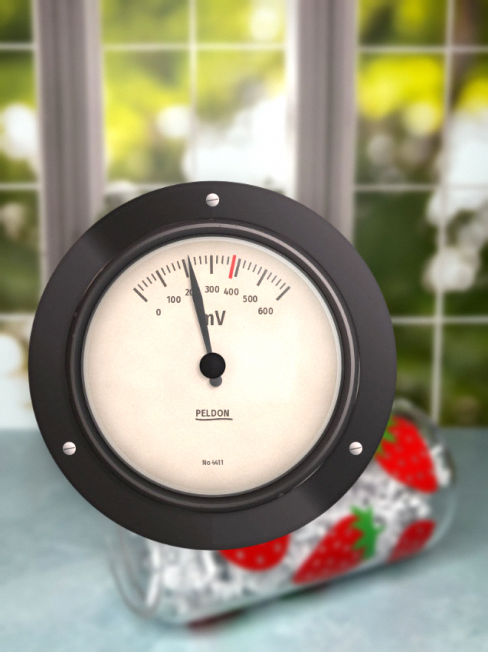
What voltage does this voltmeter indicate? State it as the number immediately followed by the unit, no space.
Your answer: 220mV
